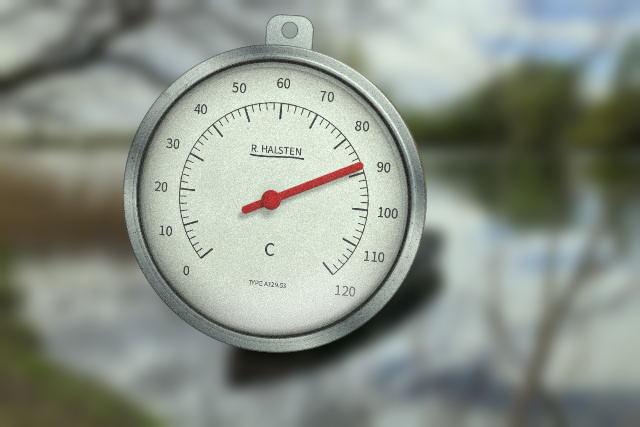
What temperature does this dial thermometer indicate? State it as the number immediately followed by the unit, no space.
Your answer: 88°C
